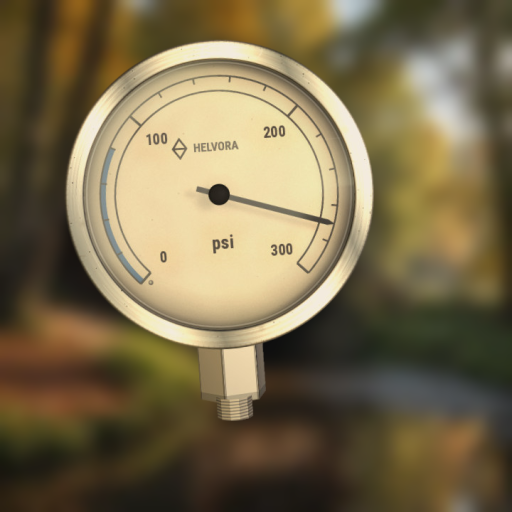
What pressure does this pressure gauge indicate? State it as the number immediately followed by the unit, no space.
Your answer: 270psi
